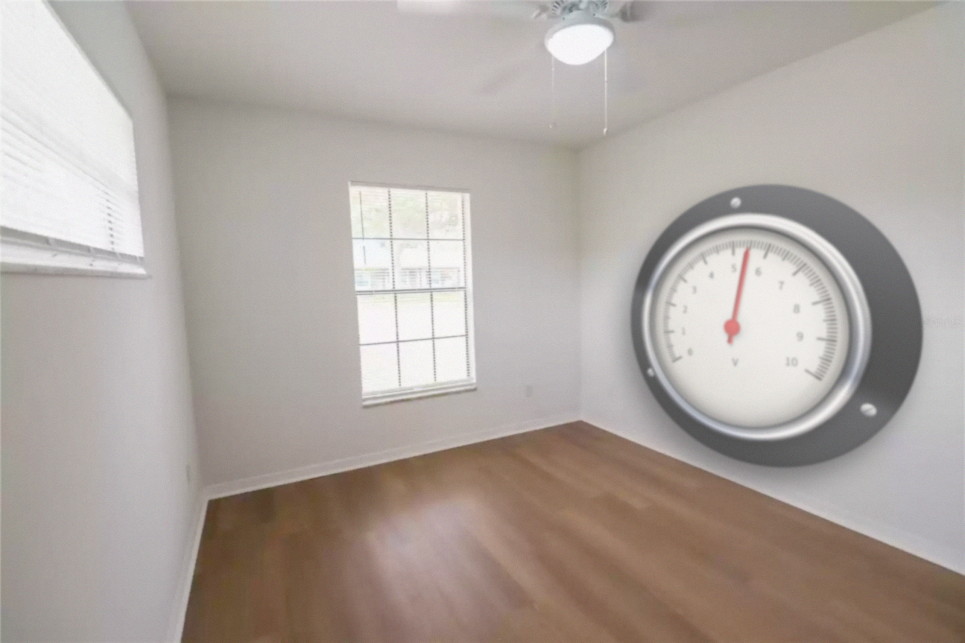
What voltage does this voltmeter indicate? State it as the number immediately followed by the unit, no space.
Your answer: 5.5V
